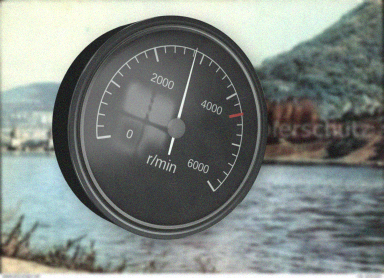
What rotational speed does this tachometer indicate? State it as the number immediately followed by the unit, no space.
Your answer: 2800rpm
